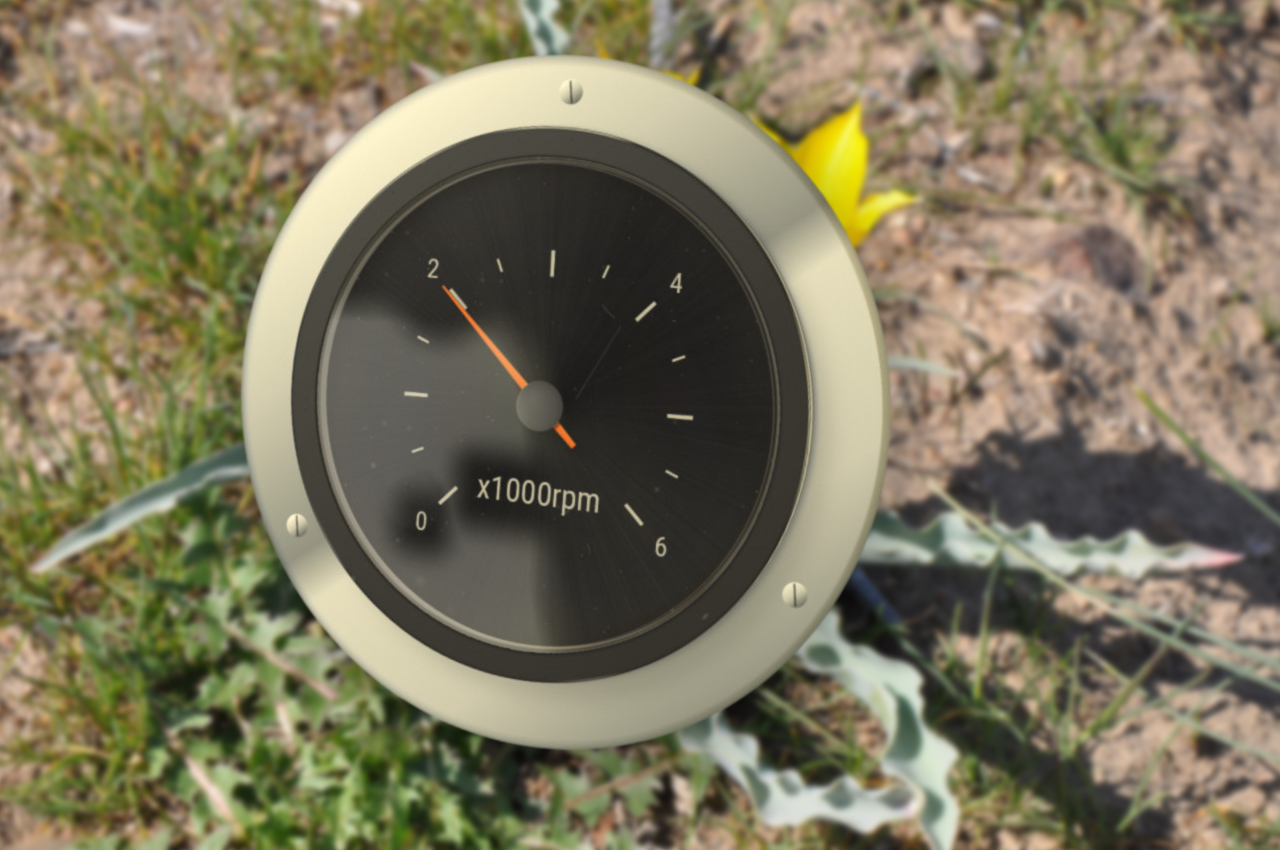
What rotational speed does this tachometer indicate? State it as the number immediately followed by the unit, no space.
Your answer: 2000rpm
